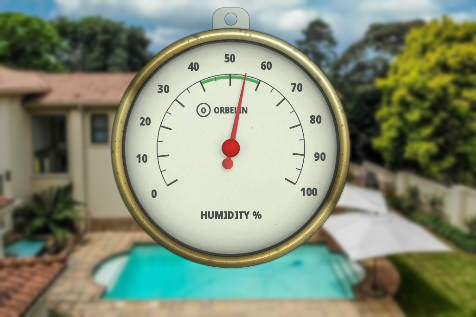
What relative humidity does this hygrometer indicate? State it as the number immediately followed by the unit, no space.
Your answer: 55%
